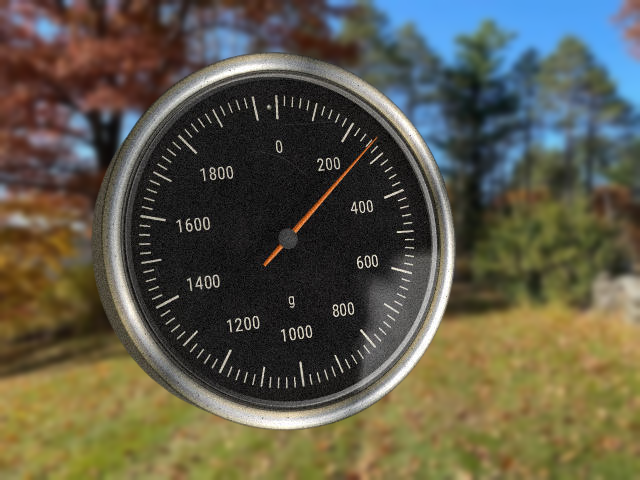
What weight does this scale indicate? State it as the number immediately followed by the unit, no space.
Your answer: 260g
